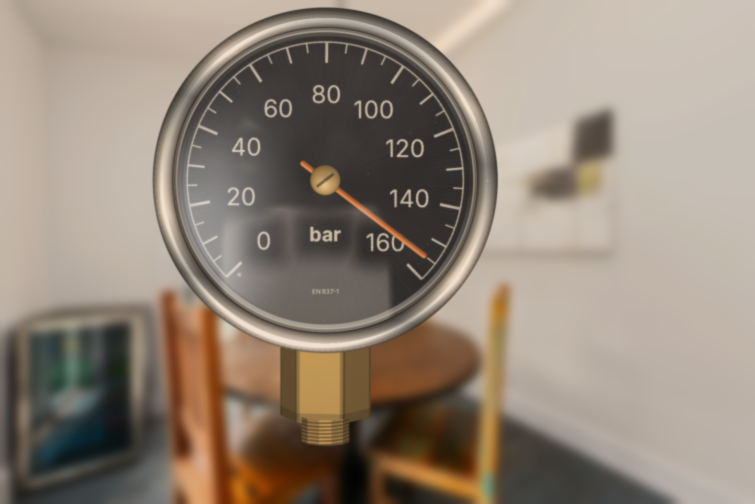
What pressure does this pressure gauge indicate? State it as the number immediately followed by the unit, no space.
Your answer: 155bar
